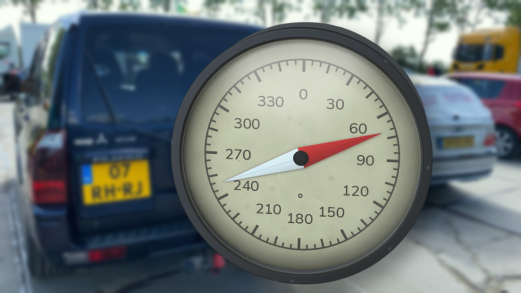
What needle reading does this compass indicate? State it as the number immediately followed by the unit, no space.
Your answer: 70°
